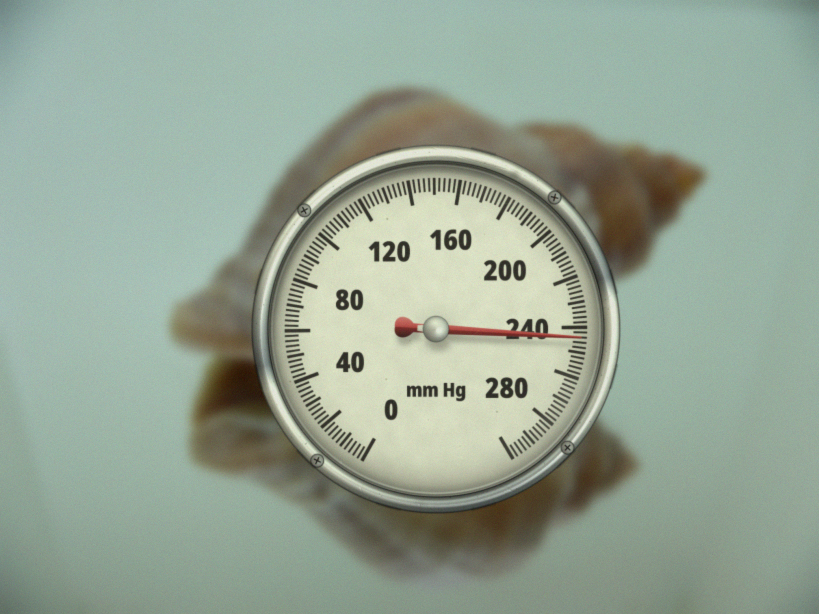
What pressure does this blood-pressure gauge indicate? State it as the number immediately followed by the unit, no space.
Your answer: 244mmHg
